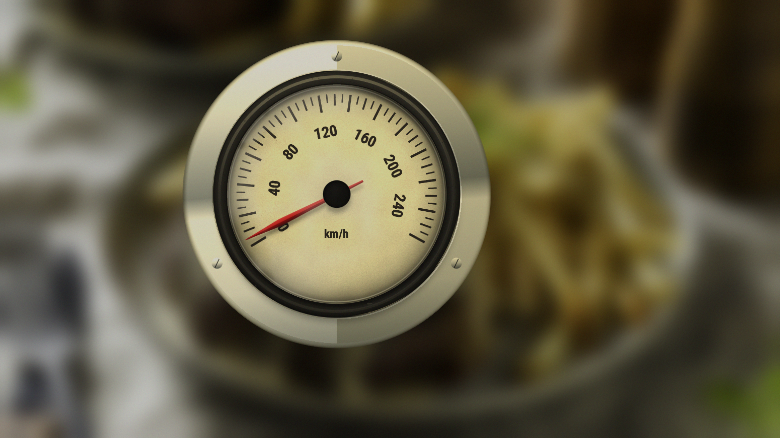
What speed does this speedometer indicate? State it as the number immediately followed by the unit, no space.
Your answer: 5km/h
